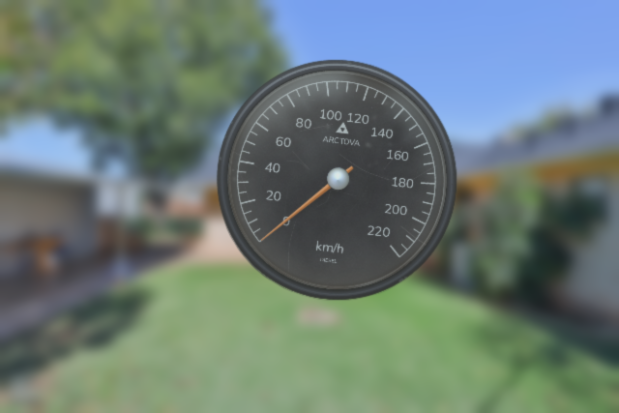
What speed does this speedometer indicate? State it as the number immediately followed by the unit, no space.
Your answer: 0km/h
